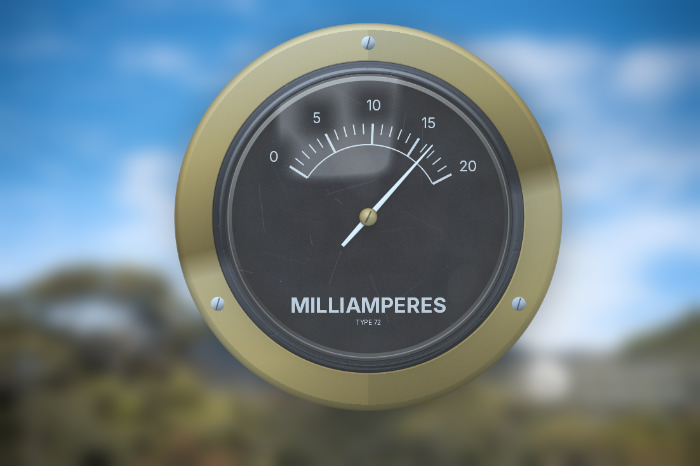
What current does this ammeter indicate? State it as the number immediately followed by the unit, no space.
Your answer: 16.5mA
